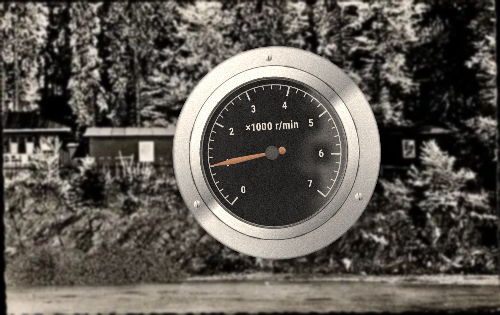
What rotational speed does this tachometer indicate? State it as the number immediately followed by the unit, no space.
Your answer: 1000rpm
